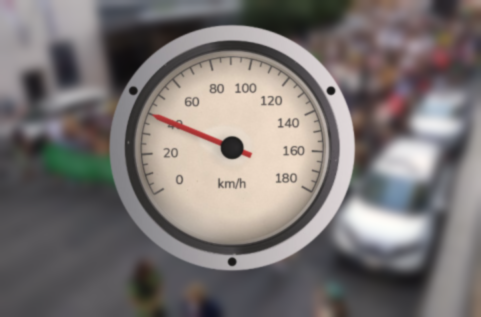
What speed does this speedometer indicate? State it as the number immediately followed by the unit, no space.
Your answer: 40km/h
